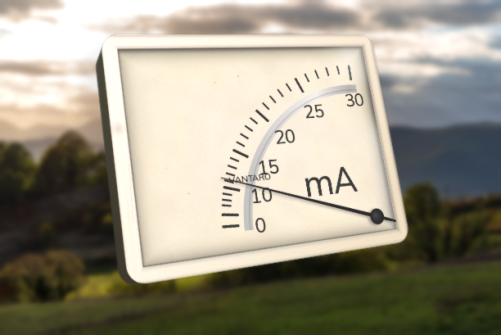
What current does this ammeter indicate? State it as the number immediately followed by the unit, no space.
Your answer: 11mA
